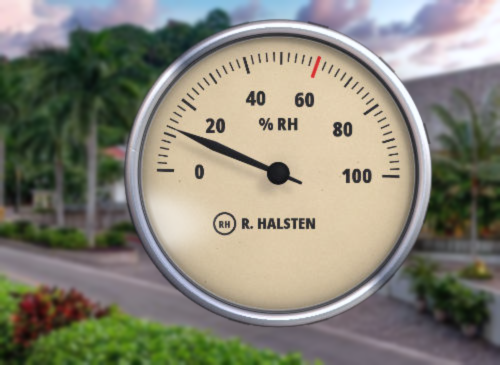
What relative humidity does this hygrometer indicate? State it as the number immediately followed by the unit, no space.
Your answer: 12%
